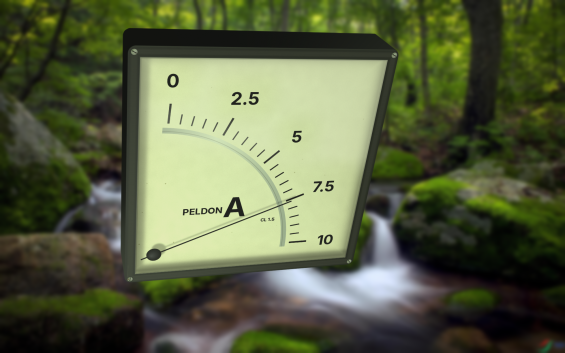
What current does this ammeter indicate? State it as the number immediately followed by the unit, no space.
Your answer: 7.5A
